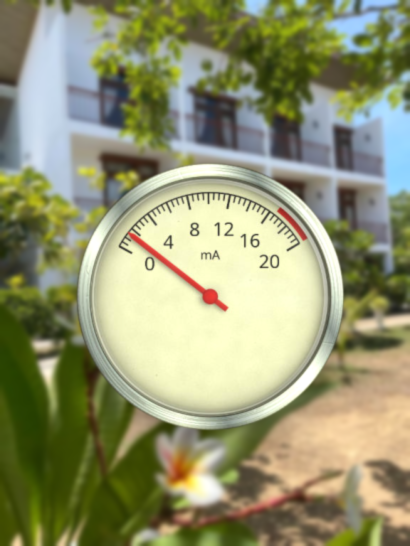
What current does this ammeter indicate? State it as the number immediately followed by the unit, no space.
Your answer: 1.5mA
